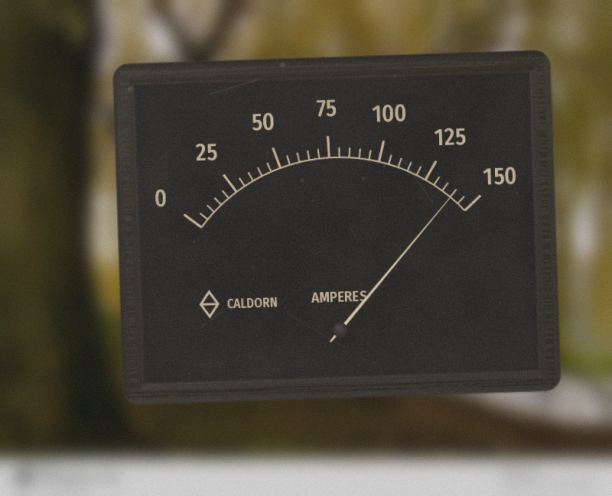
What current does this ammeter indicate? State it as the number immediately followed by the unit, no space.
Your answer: 140A
